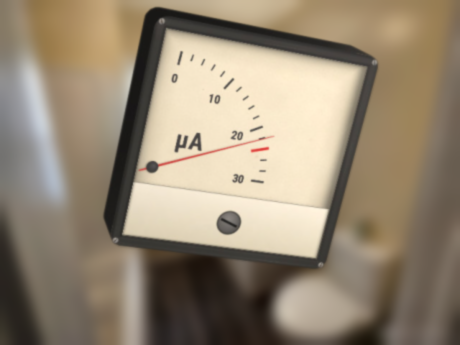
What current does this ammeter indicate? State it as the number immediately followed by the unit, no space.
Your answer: 22µA
